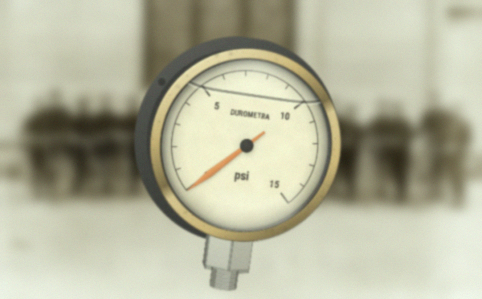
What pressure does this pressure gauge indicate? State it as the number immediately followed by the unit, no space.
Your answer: 0psi
